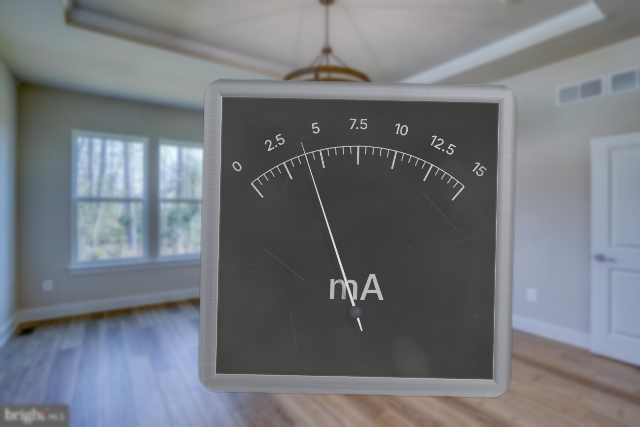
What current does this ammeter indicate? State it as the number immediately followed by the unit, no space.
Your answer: 4mA
